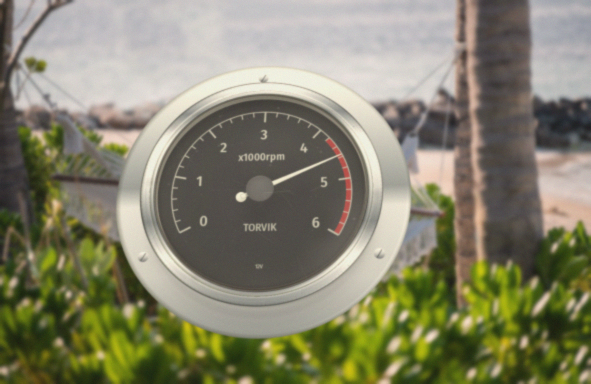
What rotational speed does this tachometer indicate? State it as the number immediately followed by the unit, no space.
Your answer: 4600rpm
